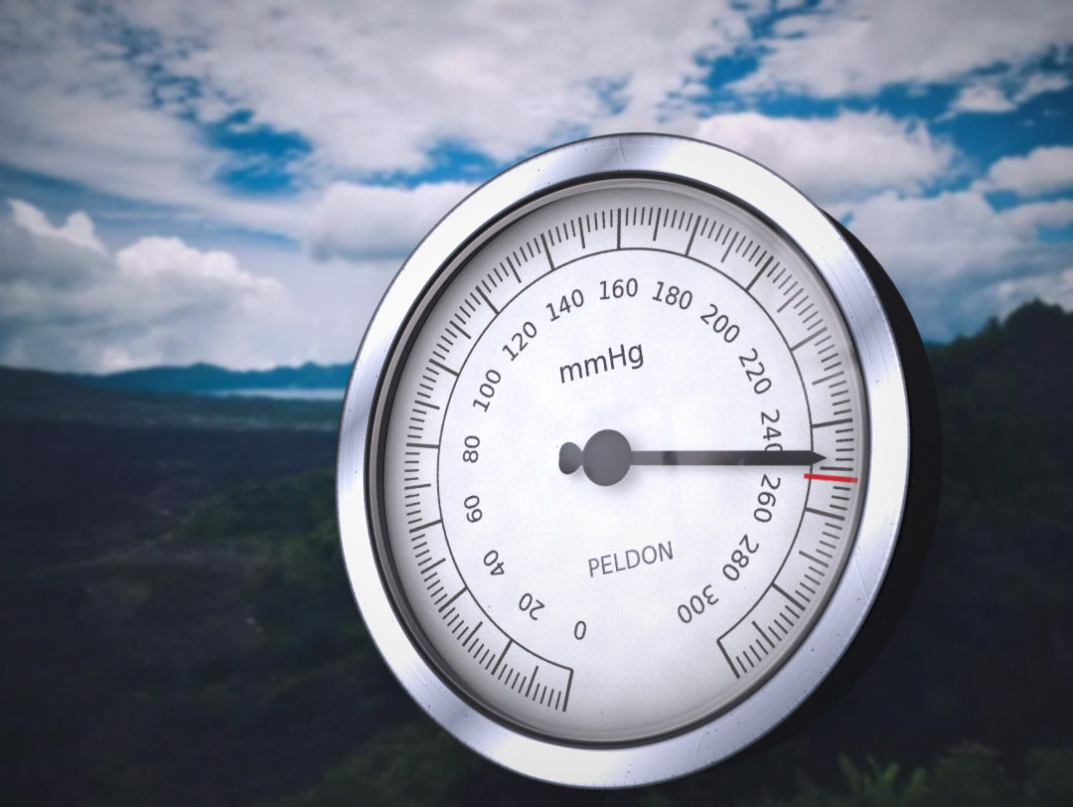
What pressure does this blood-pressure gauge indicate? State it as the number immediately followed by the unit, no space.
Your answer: 248mmHg
